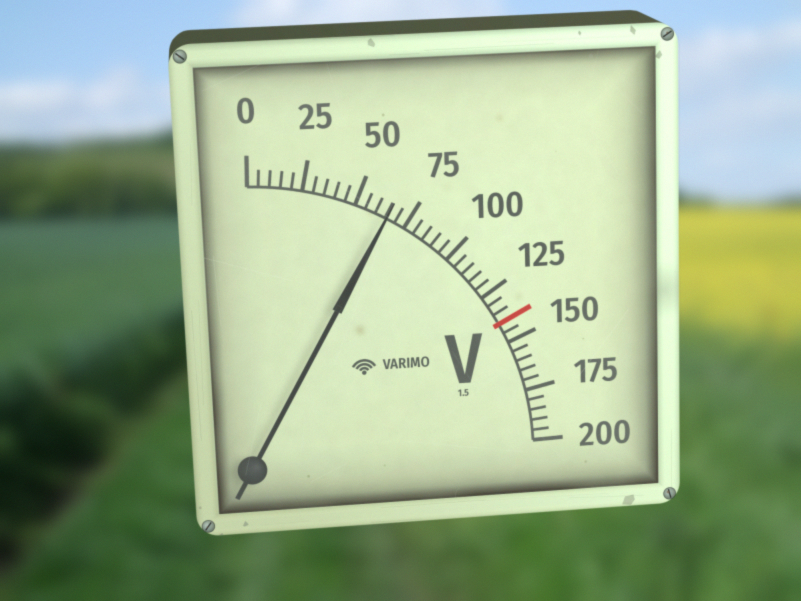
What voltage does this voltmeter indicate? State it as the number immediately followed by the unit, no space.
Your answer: 65V
